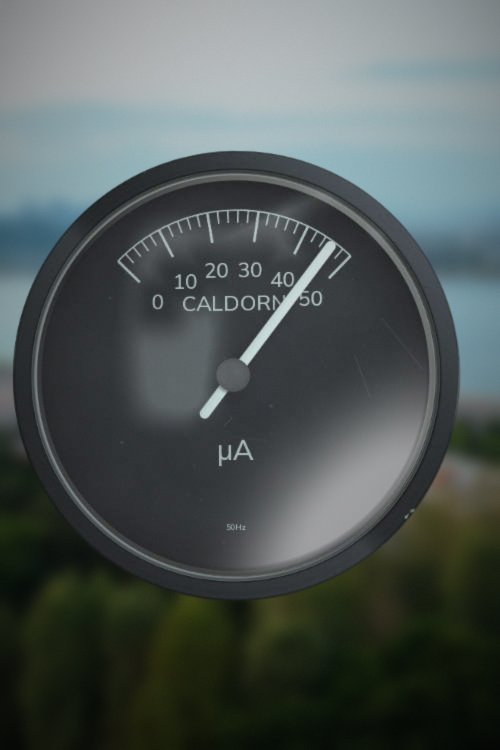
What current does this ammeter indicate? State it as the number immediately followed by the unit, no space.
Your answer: 46µA
